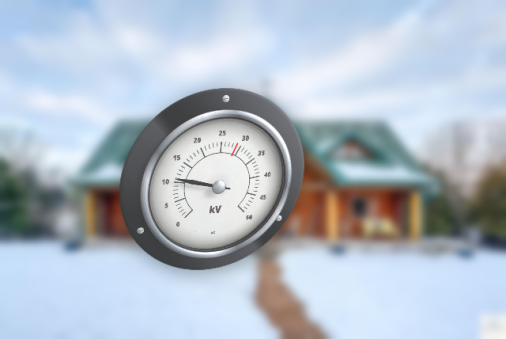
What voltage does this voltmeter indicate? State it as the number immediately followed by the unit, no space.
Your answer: 11kV
